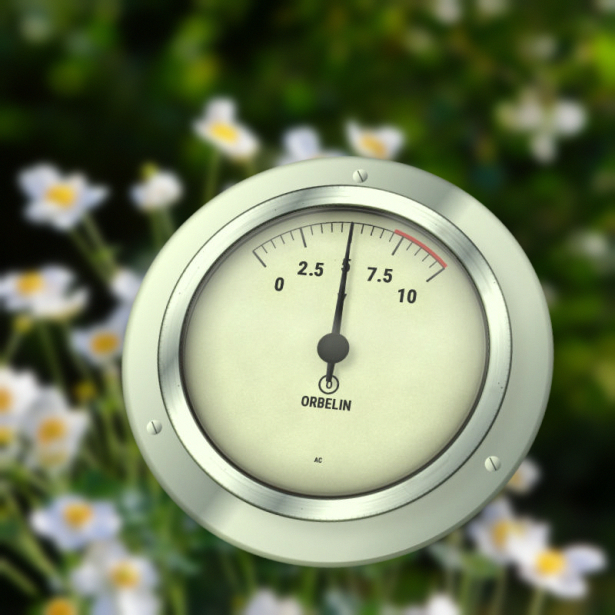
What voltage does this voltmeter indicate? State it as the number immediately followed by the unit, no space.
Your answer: 5V
